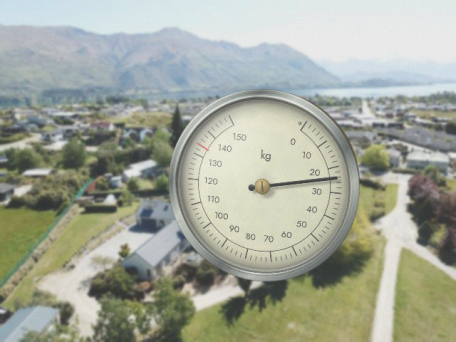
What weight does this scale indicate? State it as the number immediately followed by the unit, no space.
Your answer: 24kg
